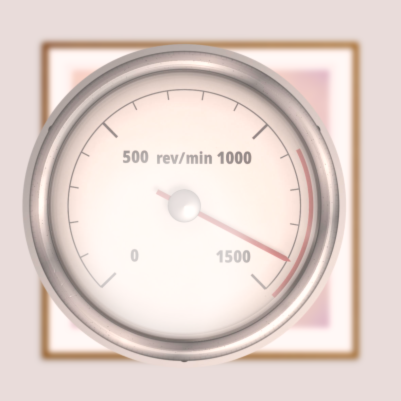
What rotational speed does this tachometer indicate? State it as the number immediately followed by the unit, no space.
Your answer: 1400rpm
